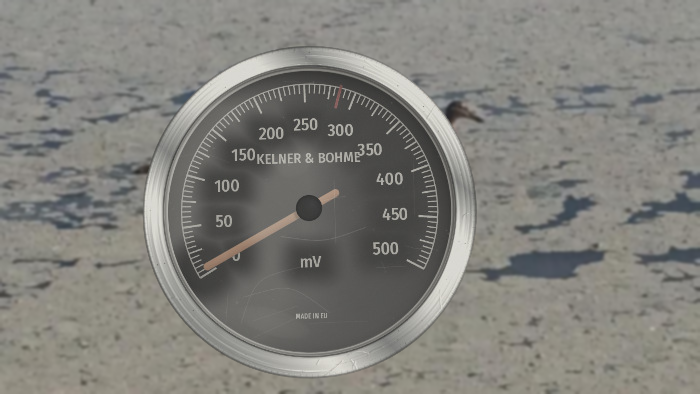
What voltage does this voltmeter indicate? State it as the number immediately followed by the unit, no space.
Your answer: 5mV
